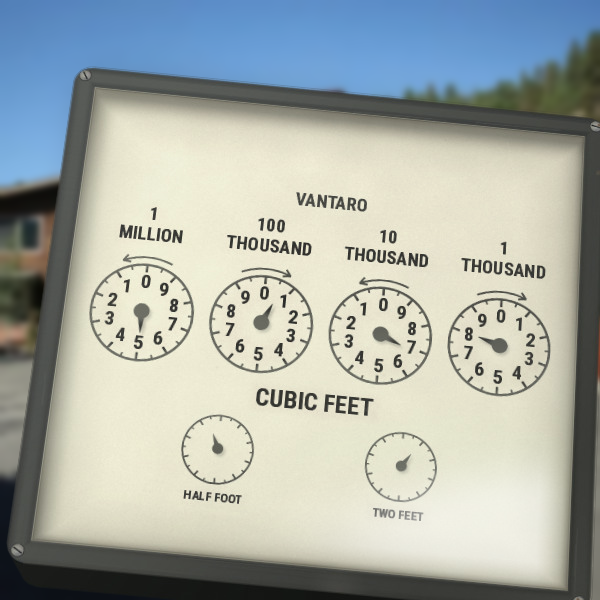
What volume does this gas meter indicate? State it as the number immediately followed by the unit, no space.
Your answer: 506800ft³
